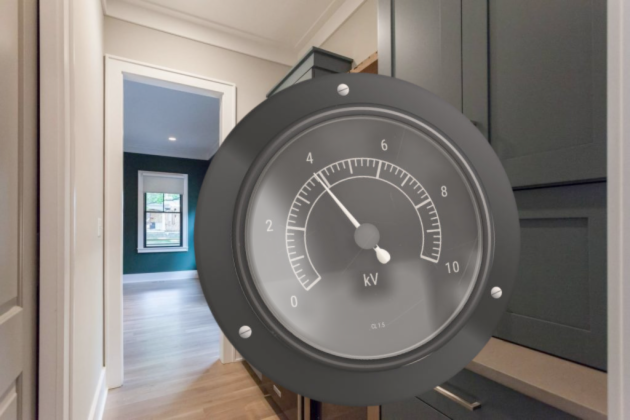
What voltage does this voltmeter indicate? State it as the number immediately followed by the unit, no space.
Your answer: 3.8kV
